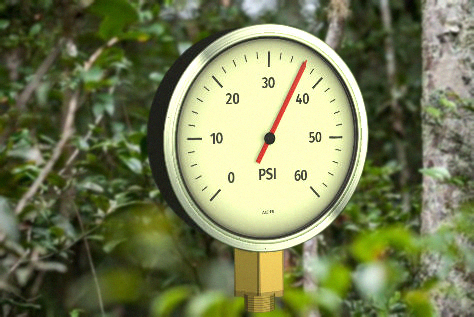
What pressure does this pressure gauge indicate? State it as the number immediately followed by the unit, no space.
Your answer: 36psi
